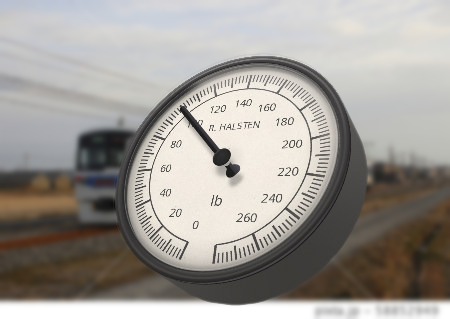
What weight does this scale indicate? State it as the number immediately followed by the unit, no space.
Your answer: 100lb
